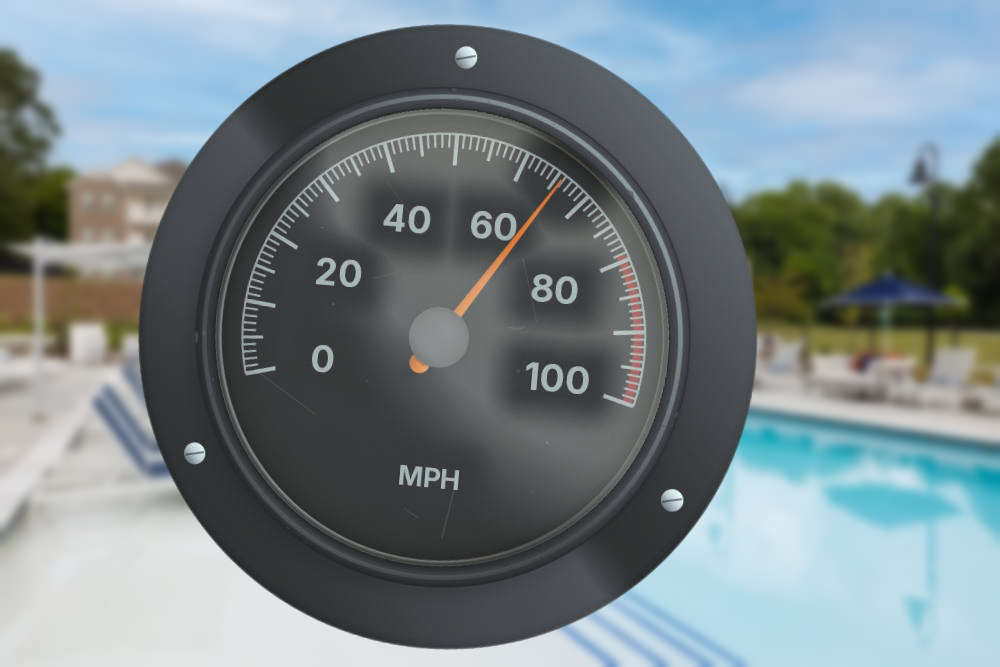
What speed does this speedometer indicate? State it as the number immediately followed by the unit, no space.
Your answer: 66mph
